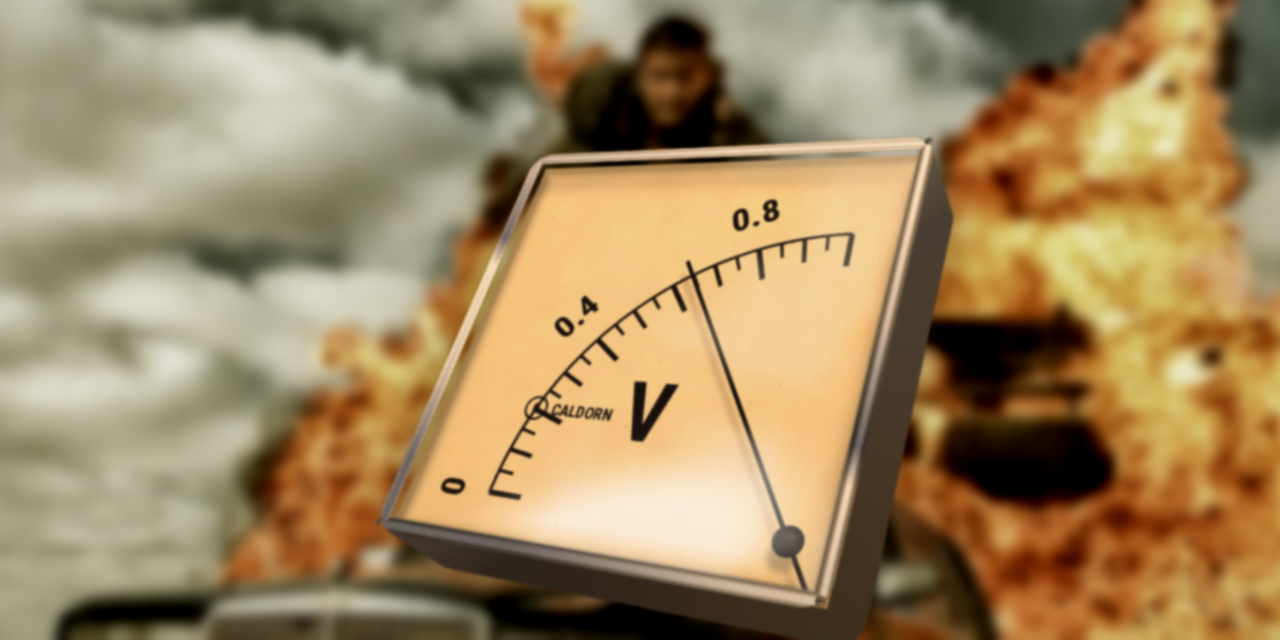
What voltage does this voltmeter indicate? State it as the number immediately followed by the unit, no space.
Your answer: 0.65V
